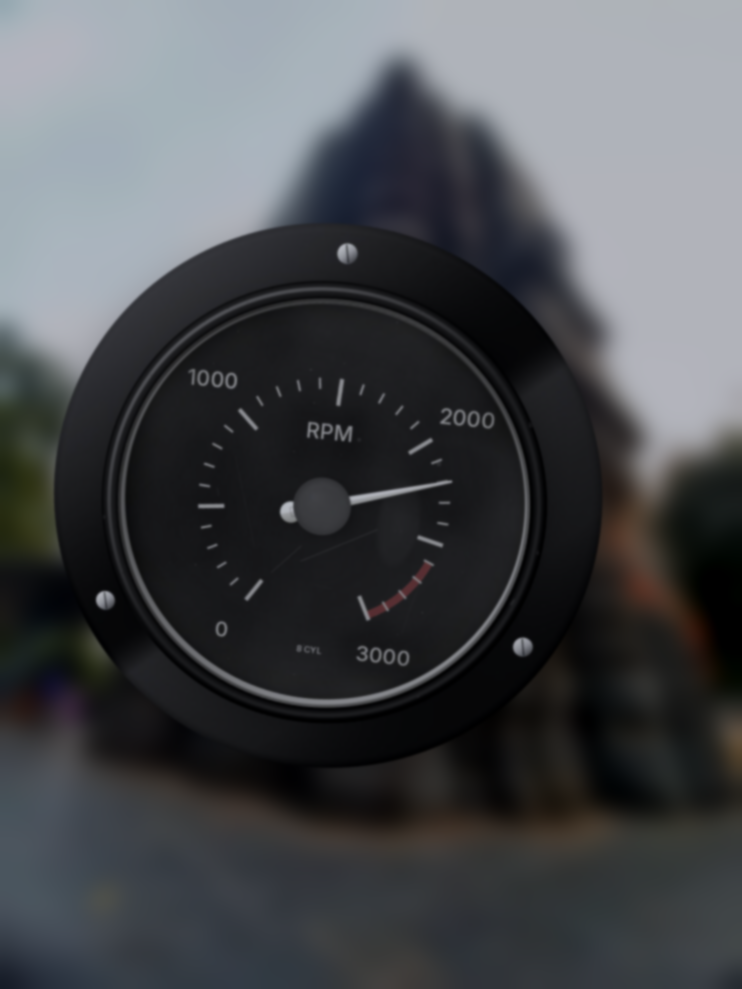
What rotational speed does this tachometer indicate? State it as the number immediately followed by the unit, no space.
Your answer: 2200rpm
